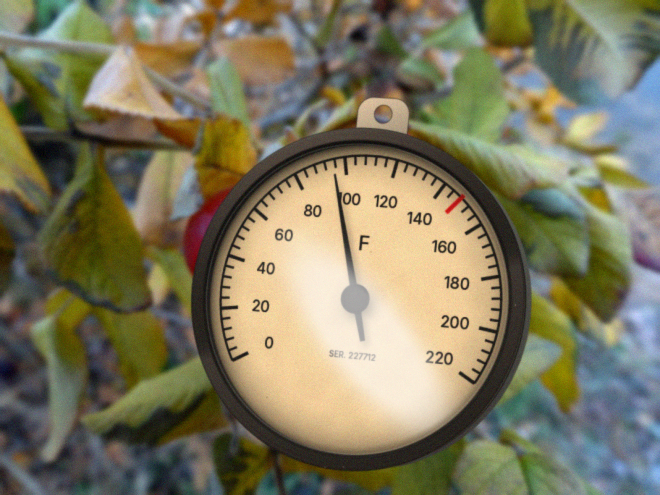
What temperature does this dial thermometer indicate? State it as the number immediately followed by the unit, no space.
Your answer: 96°F
